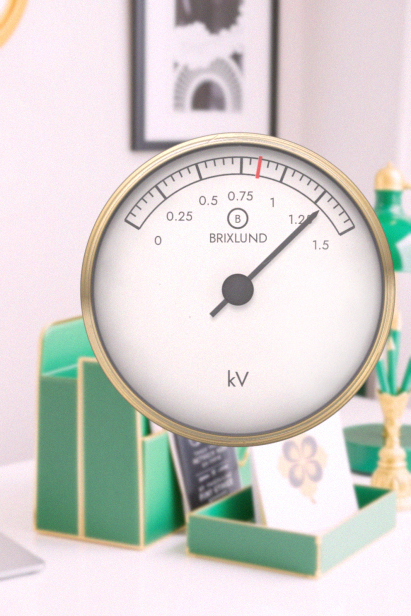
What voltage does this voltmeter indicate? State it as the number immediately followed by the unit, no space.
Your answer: 1.3kV
